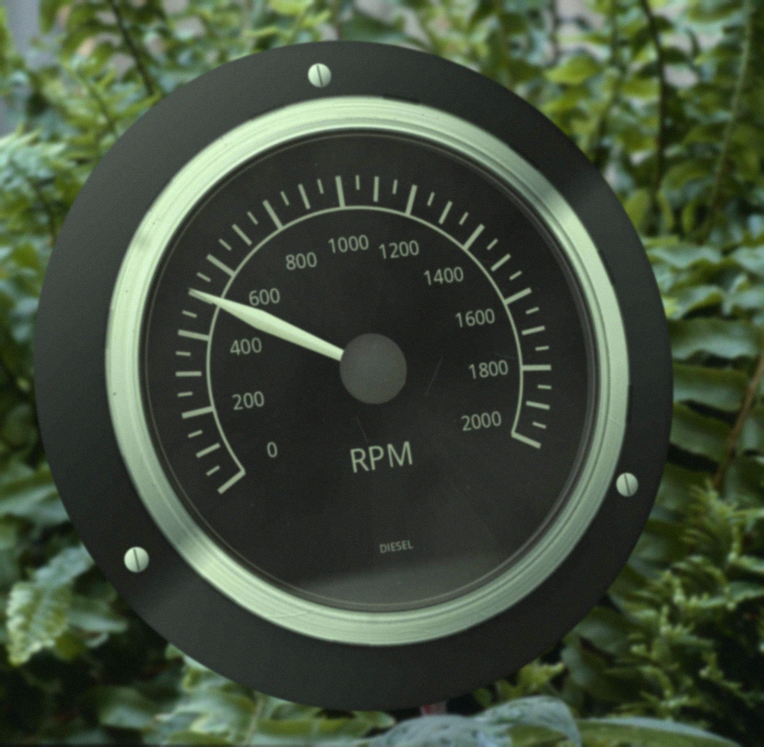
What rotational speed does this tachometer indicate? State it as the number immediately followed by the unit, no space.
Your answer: 500rpm
